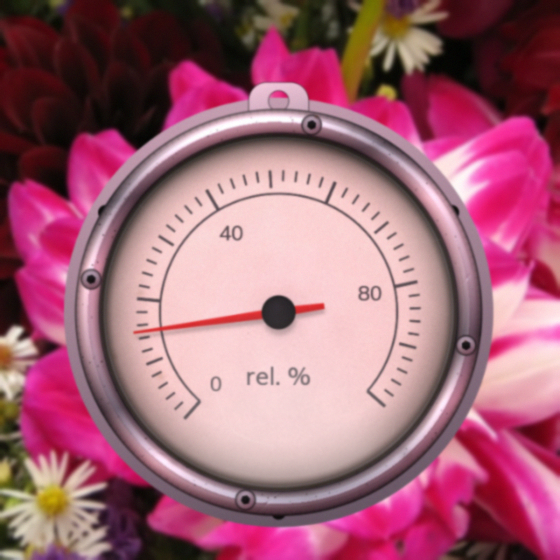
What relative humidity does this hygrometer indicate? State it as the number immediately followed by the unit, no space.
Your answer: 15%
